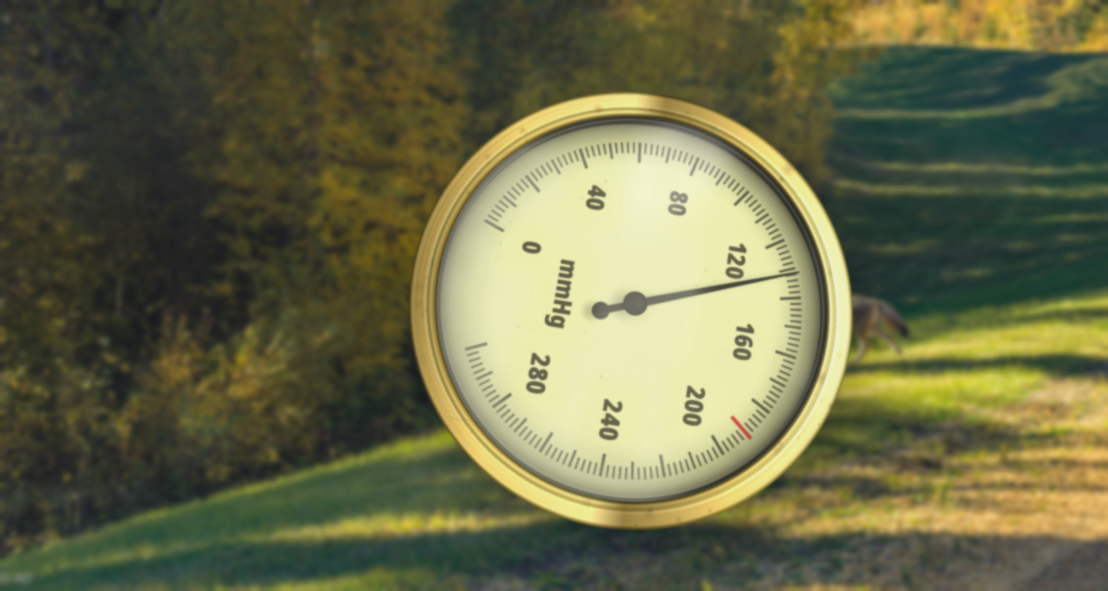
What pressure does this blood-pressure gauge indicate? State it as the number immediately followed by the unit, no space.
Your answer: 132mmHg
